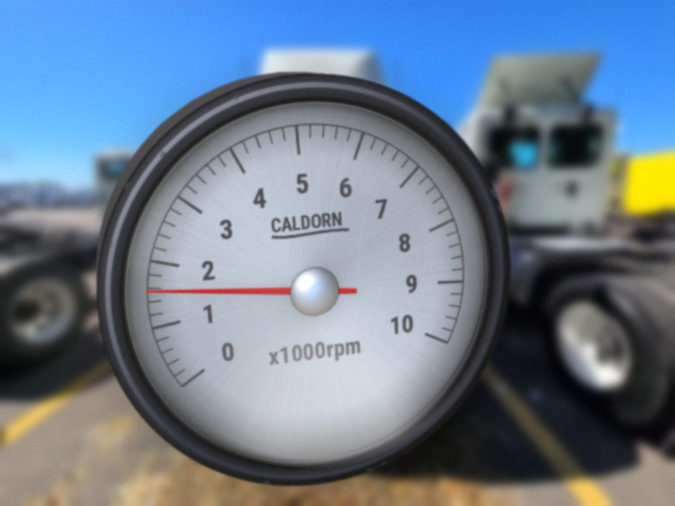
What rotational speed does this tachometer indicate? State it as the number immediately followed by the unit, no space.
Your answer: 1600rpm
